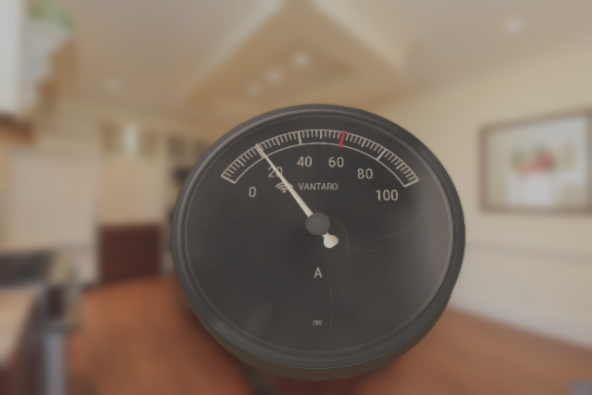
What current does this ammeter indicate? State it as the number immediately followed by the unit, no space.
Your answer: 20A
